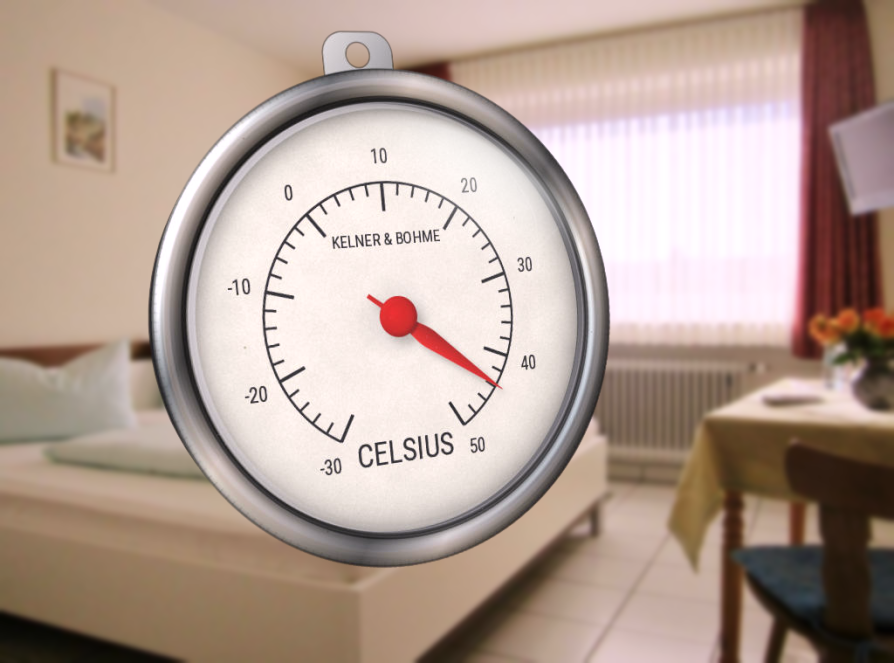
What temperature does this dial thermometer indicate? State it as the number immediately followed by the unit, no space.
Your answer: 44°C
